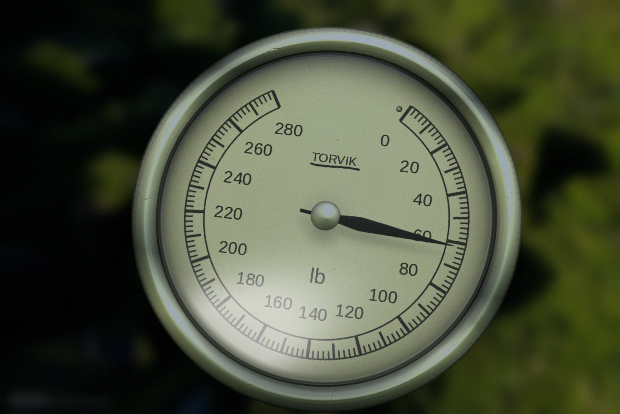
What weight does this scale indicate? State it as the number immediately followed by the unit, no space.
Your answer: 62lb
